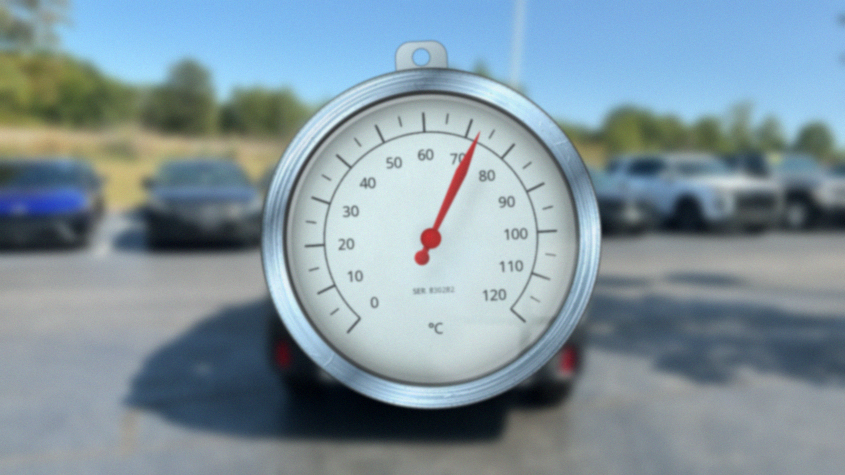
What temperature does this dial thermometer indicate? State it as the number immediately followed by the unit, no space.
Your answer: 72.5°C
